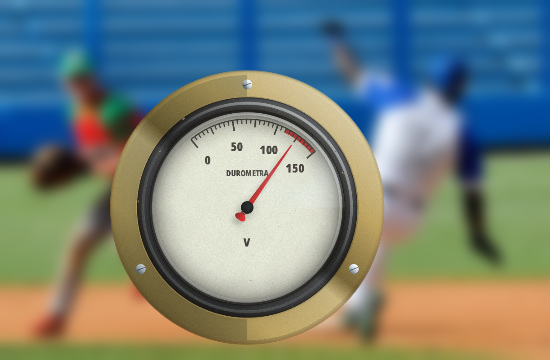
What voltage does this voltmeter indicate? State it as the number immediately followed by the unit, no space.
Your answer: 125V
